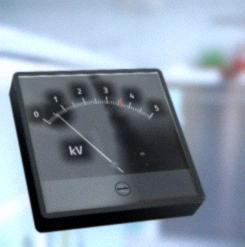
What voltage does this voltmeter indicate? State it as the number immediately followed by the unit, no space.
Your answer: 0.5kV
